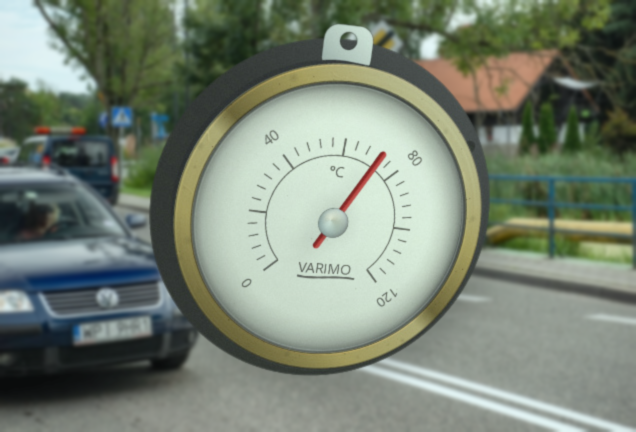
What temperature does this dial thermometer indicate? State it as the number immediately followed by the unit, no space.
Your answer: 72°C
